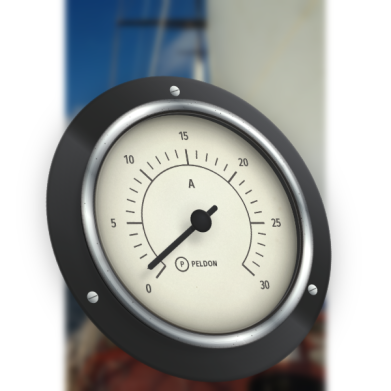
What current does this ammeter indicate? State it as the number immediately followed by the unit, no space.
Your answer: 1A
